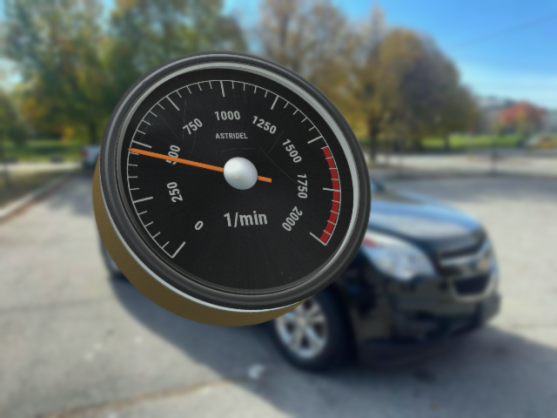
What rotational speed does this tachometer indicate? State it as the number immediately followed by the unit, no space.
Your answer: 450rpm
